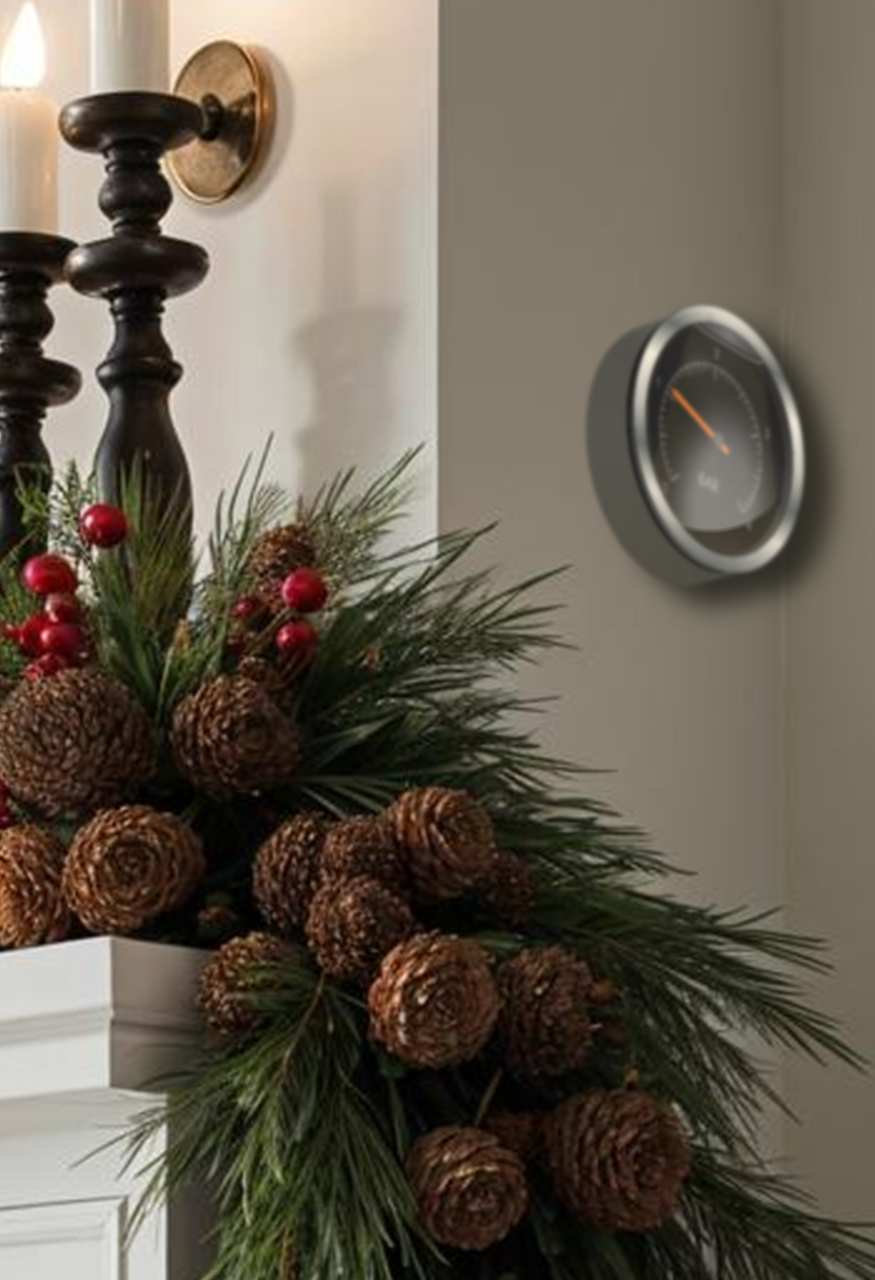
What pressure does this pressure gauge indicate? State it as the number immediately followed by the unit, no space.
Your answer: 1bar
